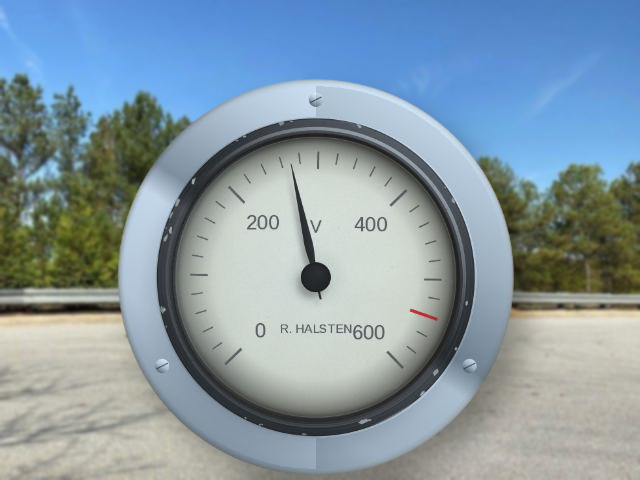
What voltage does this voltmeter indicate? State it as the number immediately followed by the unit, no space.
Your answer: 270V
